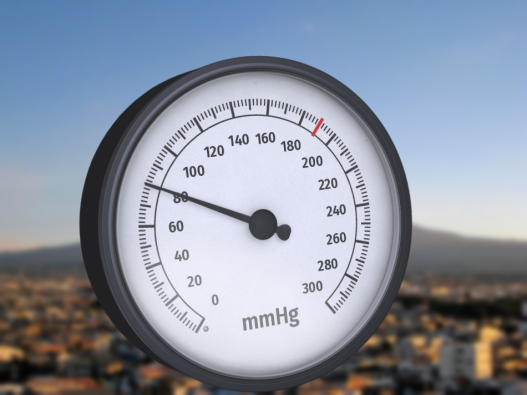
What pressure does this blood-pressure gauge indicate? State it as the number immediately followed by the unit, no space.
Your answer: 80mmHg
